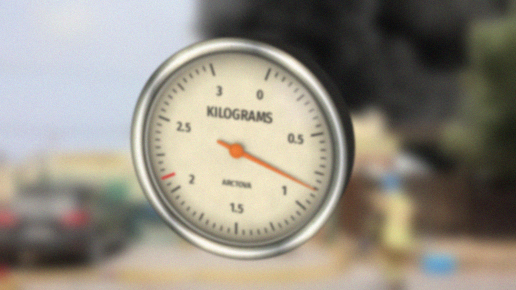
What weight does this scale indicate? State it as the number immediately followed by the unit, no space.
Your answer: 0.85kg
